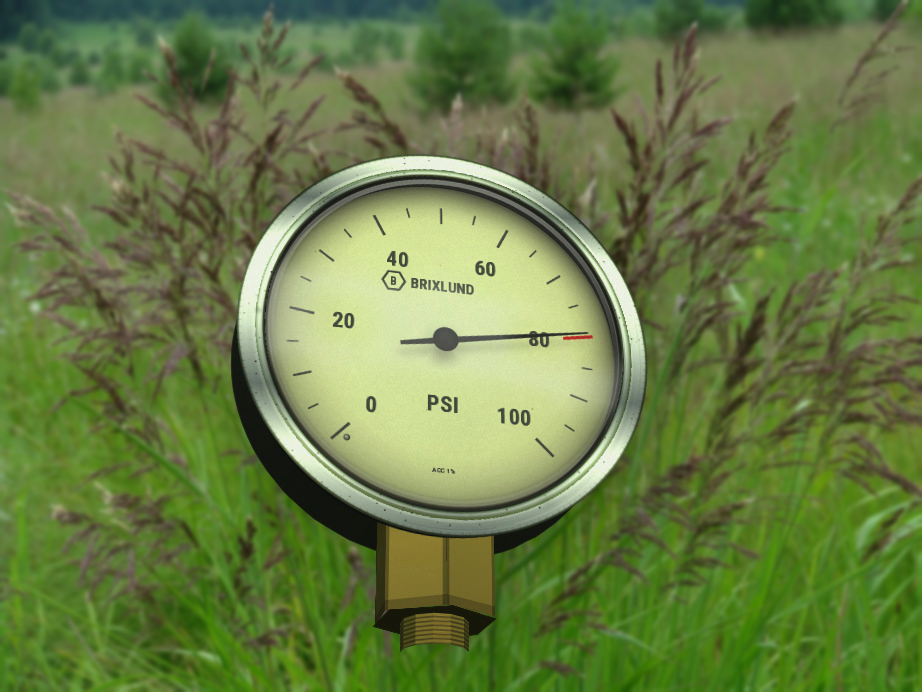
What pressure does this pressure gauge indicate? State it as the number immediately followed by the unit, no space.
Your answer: 80psi
